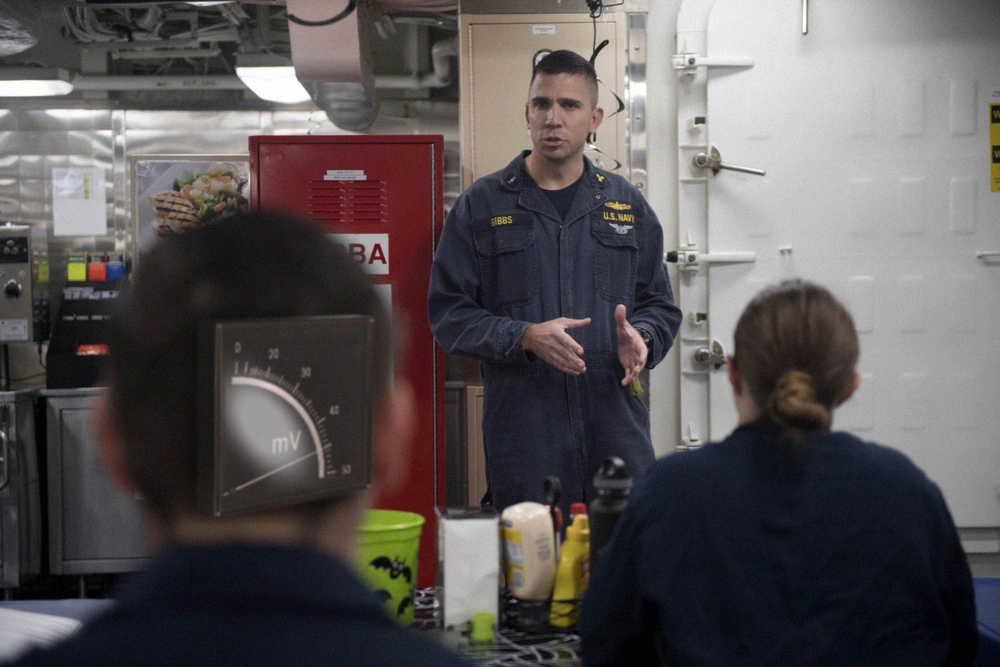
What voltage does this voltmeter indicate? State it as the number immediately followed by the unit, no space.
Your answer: 45mV
